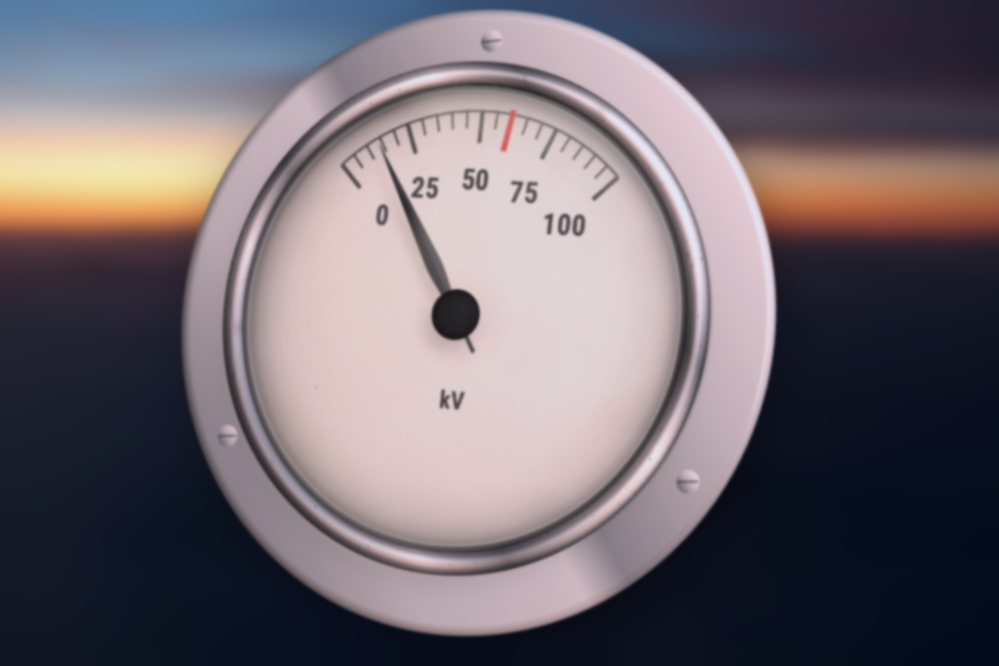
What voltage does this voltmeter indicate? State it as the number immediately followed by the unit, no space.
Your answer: 15kV
